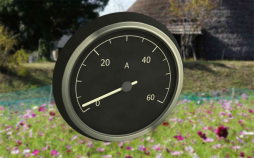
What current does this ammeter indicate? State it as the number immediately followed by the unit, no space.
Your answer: 2.5A
